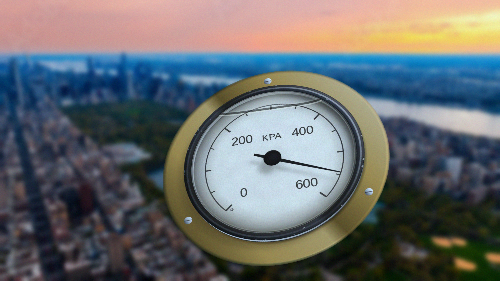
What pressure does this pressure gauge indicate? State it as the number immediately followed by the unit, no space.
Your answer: 550kPa
